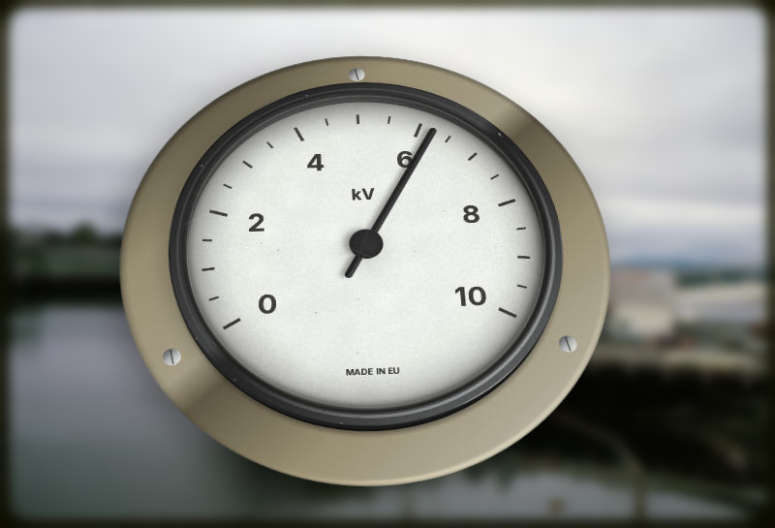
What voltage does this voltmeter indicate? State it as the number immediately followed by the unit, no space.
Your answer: 6.25kV
